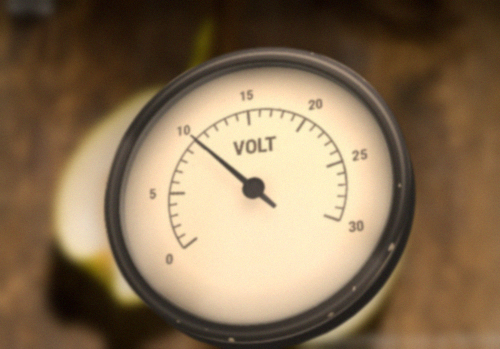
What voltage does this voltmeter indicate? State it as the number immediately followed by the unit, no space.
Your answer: 10V
